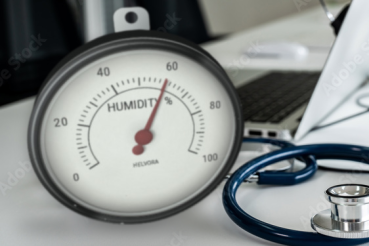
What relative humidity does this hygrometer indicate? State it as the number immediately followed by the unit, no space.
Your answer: 60%
